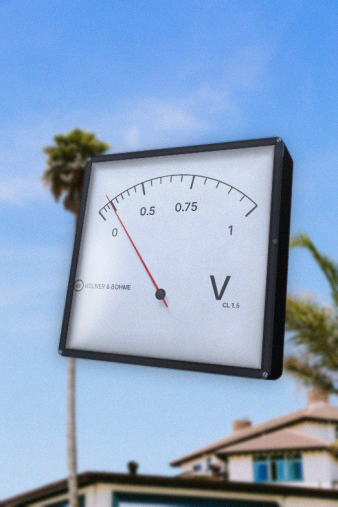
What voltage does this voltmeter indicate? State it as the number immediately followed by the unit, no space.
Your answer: 0.25V
